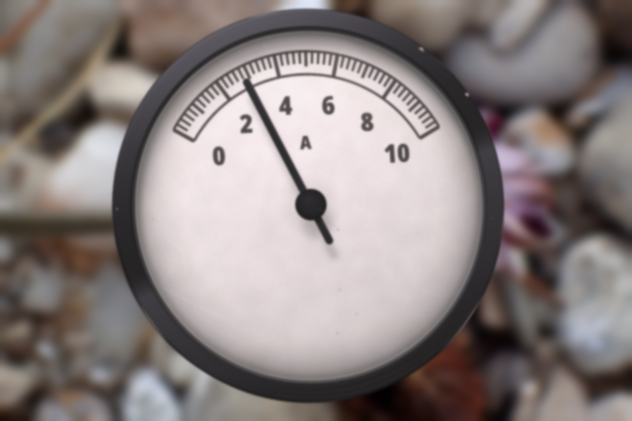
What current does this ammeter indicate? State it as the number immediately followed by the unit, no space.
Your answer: 2.8A
